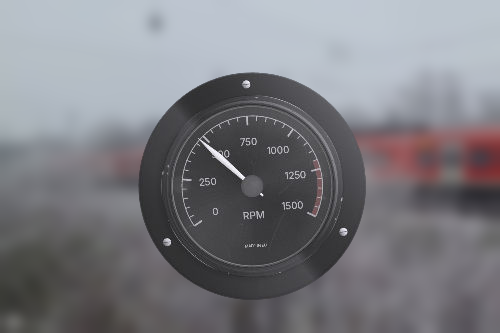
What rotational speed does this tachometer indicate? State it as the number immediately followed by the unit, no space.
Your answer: 475rpm
